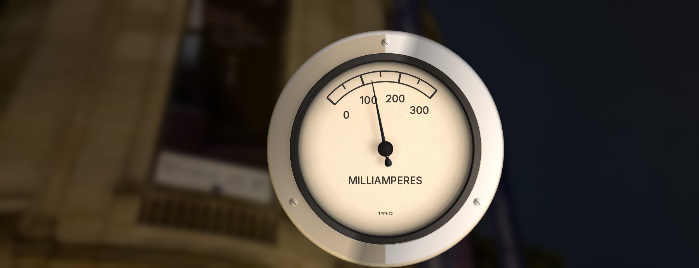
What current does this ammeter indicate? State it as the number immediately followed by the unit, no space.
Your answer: 125mA
